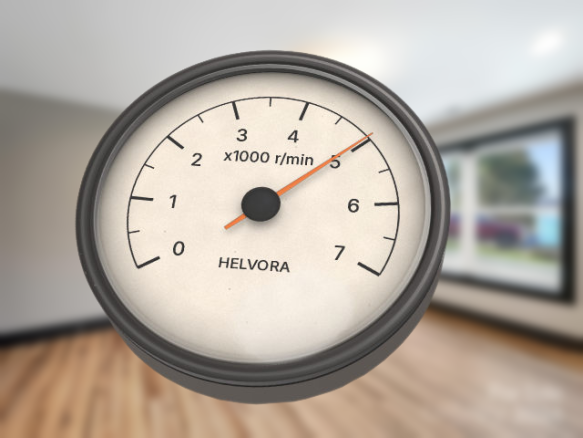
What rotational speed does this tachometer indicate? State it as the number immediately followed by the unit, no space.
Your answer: 5000rpm
